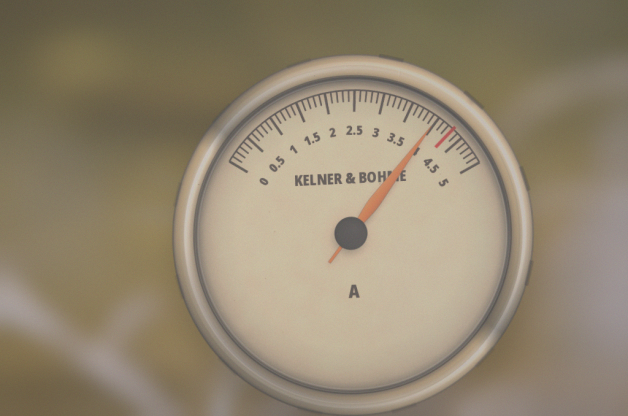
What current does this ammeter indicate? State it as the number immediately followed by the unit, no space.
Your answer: 4A
